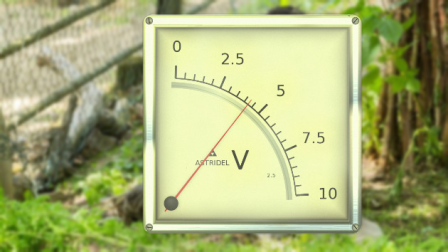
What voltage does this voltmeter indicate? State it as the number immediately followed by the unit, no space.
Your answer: 4.25V
